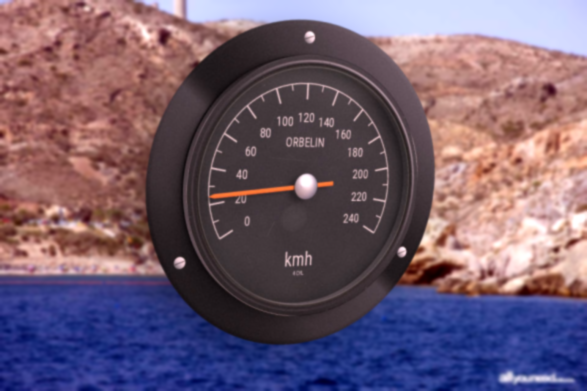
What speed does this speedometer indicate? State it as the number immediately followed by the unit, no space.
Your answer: 25km/h
